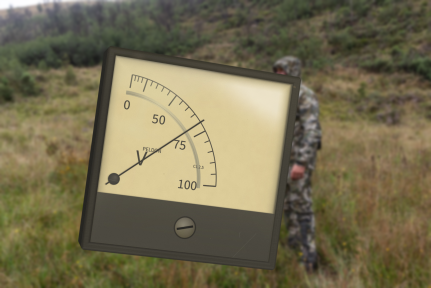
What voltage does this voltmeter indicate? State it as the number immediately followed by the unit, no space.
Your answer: 70V
